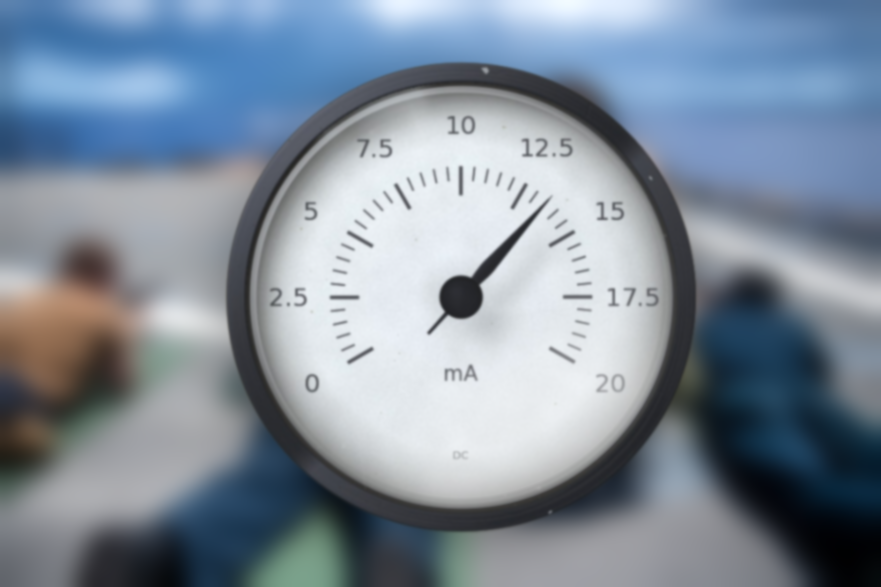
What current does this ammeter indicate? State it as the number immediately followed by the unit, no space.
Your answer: 13.5mA
